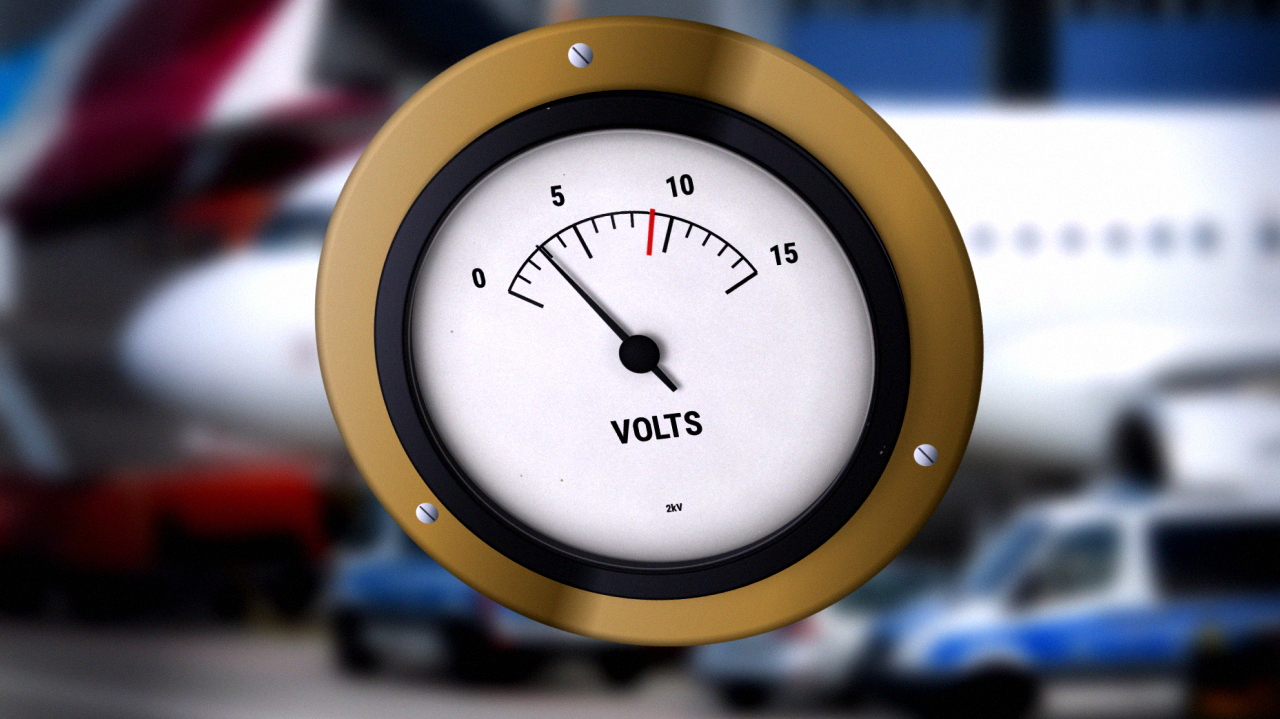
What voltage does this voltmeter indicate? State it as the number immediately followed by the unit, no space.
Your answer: 3V
